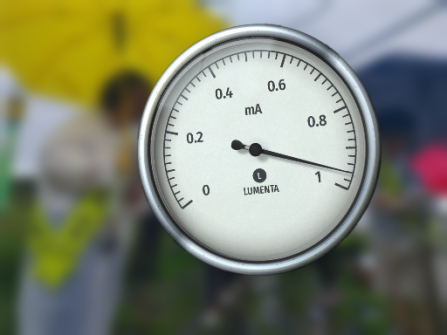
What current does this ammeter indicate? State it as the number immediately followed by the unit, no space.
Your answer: 0.96mA
